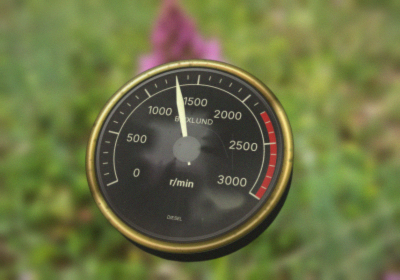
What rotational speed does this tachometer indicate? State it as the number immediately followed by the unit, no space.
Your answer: 1300rpm
